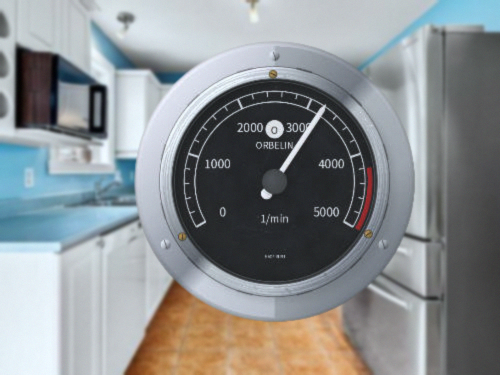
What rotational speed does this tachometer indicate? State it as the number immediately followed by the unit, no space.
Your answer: 3200rpm
